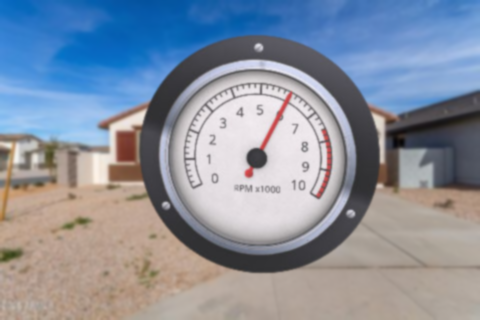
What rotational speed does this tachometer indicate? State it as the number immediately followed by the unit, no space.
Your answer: 6000rpm
